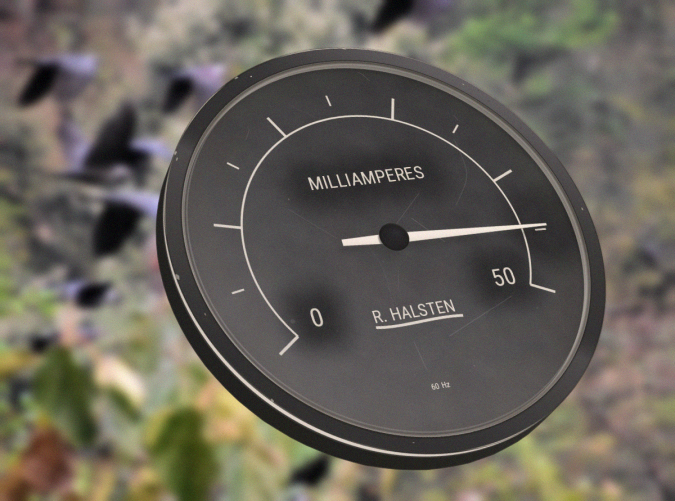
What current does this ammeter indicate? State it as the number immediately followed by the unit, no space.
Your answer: 45mA
